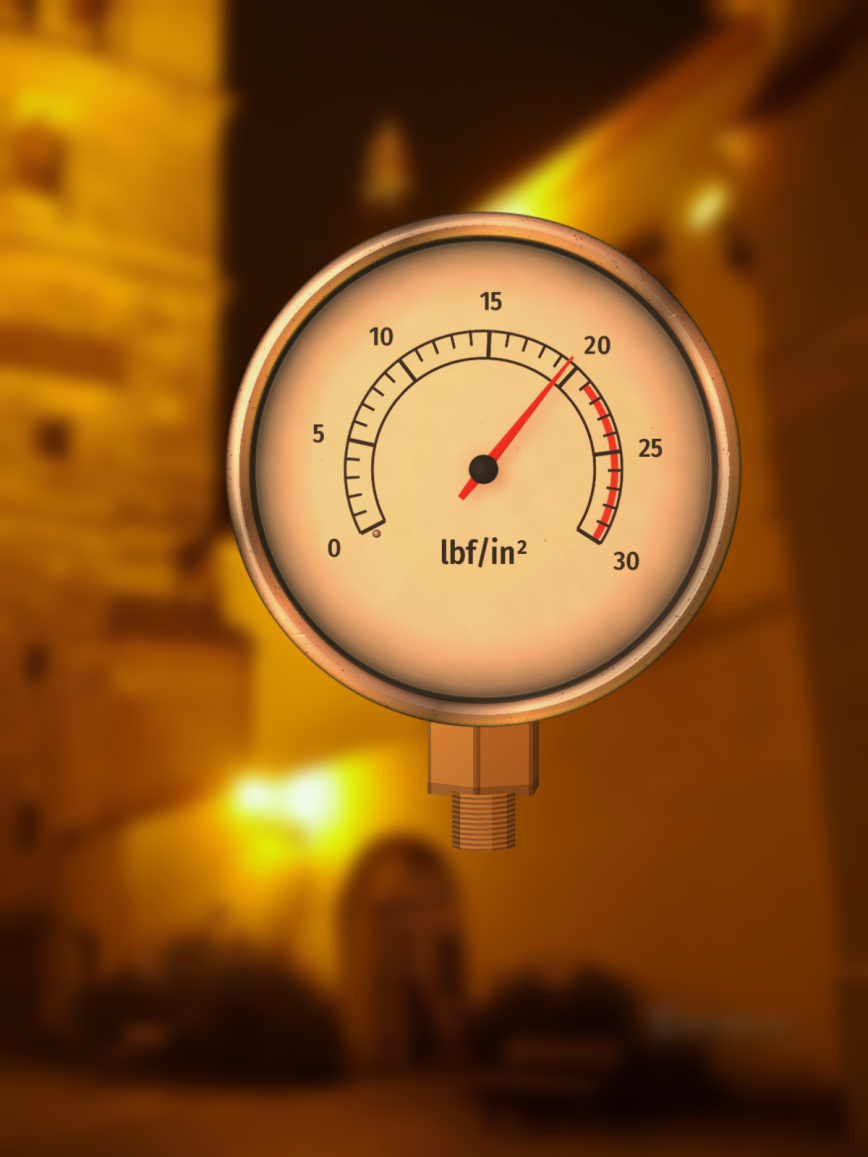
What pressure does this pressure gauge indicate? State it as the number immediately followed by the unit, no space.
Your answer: 19.5psi
